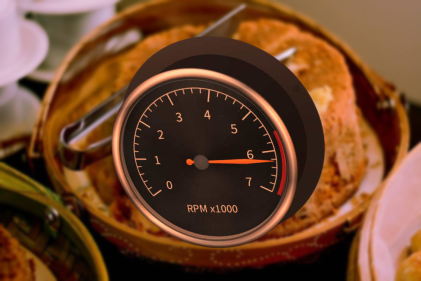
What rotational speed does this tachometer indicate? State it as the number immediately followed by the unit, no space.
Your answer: 6200rpm
